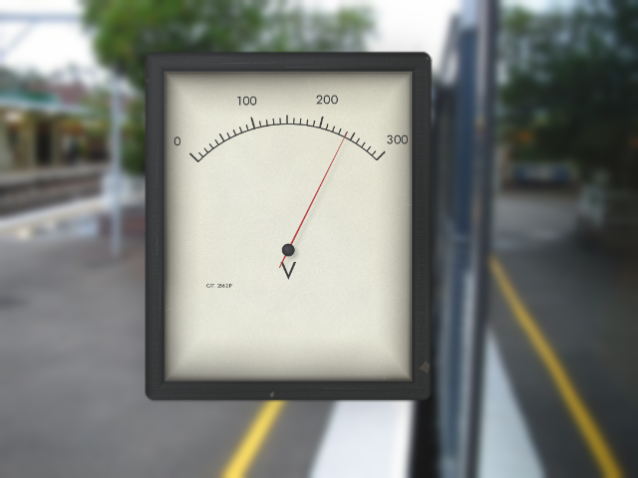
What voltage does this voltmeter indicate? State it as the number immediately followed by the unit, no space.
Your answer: 240V
